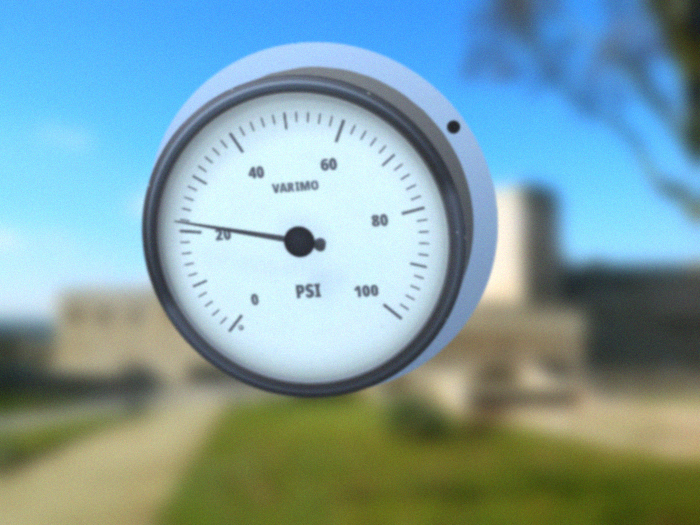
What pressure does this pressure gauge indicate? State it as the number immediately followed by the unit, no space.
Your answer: 22psi
